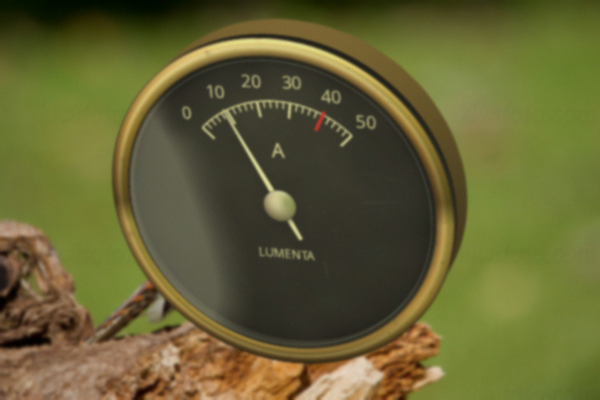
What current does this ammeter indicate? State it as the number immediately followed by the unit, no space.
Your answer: 10A
